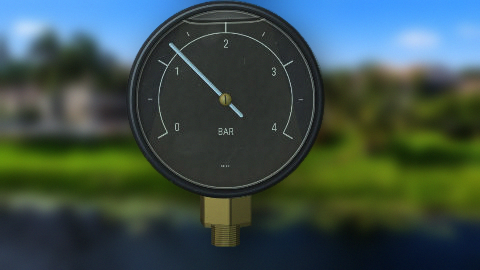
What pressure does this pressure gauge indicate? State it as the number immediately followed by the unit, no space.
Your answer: 1.25bar
